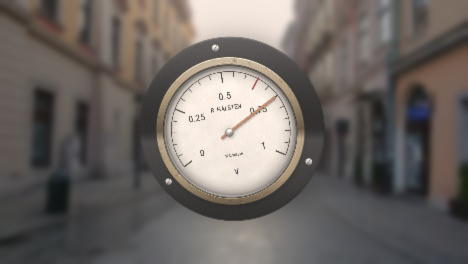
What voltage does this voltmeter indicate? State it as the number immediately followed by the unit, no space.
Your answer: 0.75V
